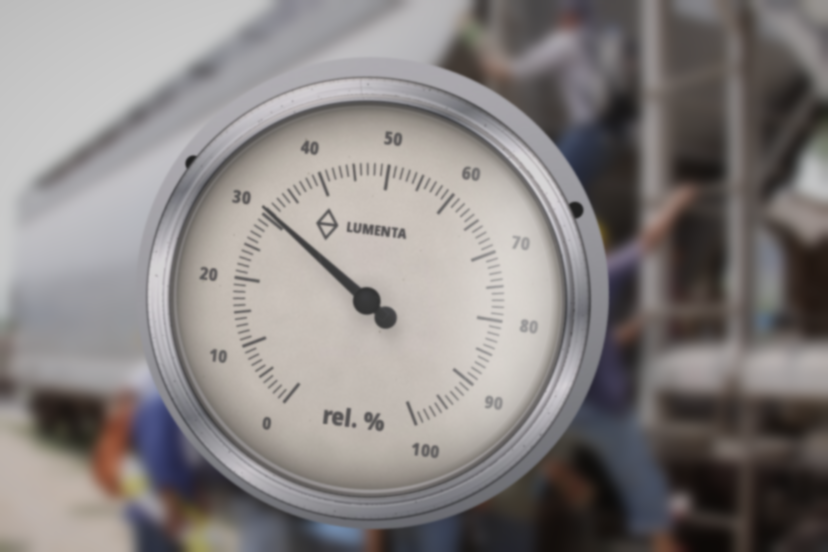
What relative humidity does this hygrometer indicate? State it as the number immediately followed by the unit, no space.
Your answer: 31%
